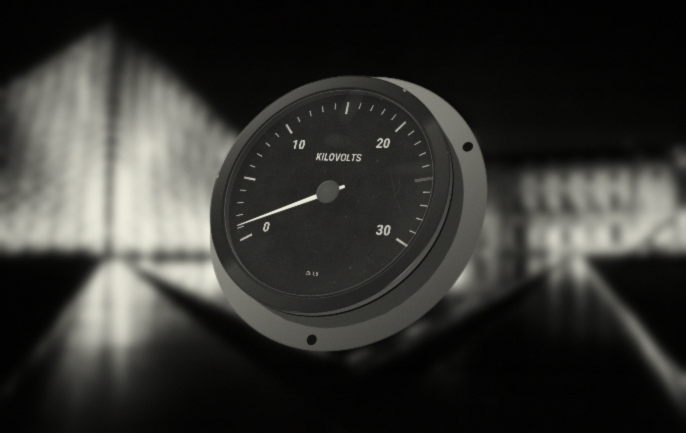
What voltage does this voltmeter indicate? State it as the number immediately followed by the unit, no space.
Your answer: 1kV
